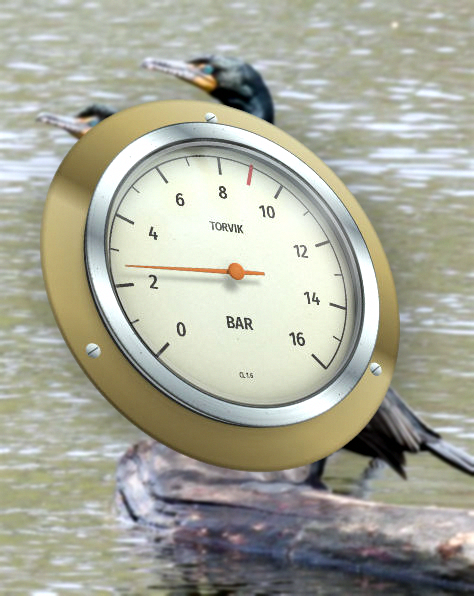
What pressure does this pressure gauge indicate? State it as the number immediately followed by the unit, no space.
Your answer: 2.5bar
